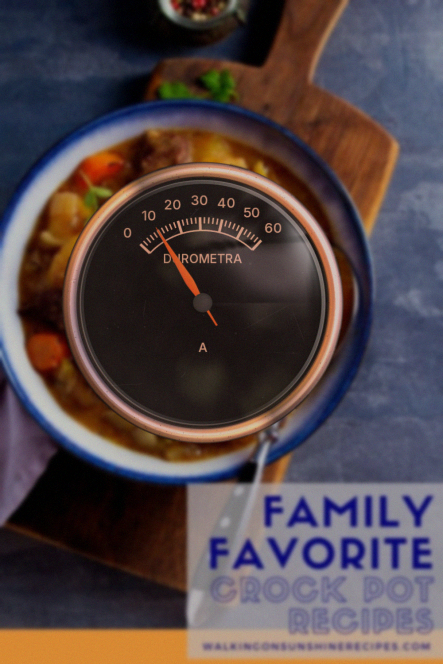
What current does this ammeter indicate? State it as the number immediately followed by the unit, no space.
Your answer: 10A
